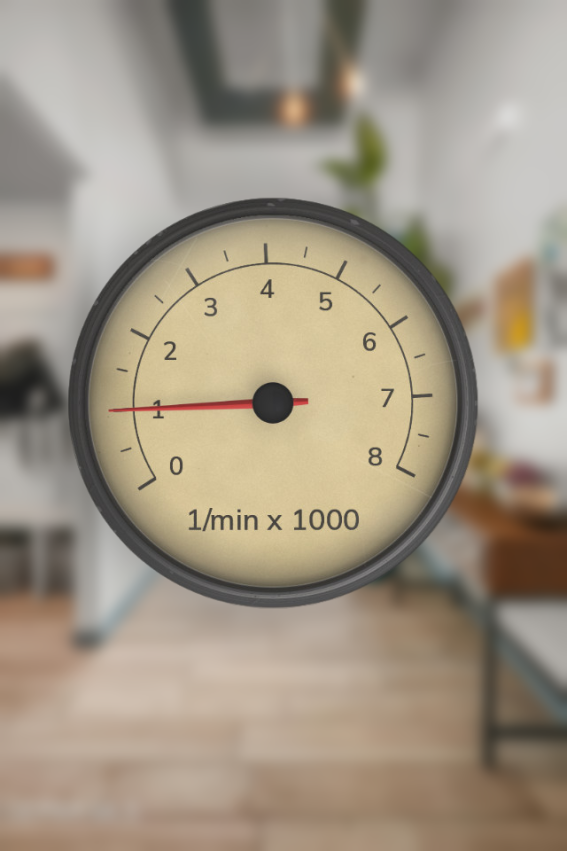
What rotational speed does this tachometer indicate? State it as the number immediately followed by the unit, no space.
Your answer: 1000rpm
